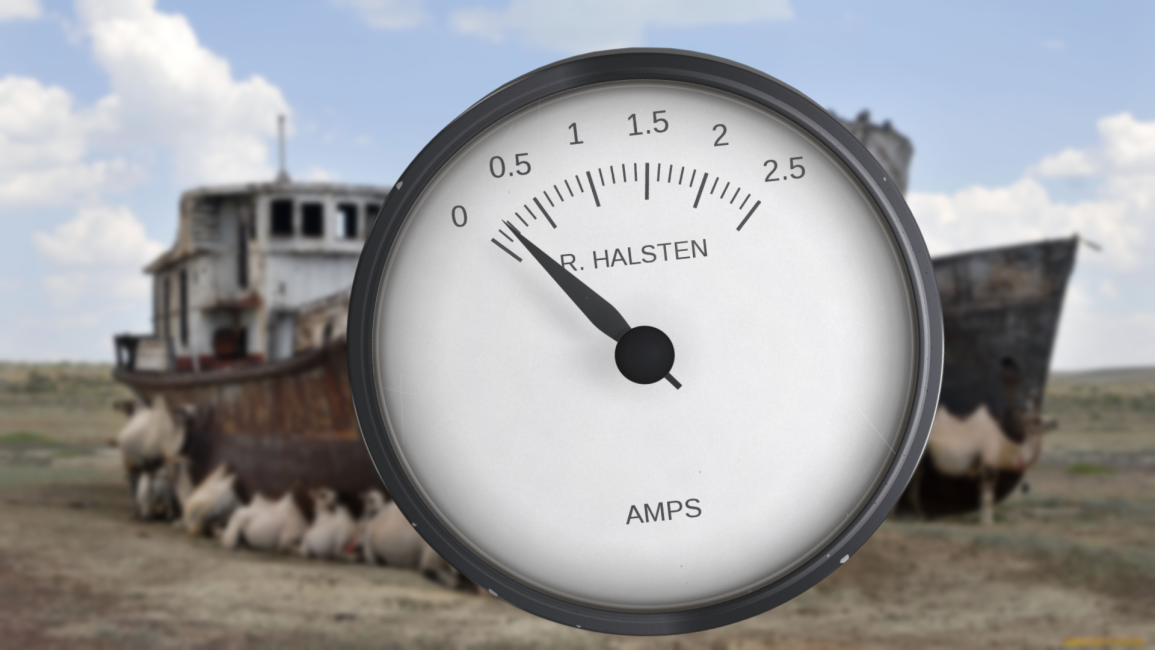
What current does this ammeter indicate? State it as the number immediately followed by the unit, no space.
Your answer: 0.2A
